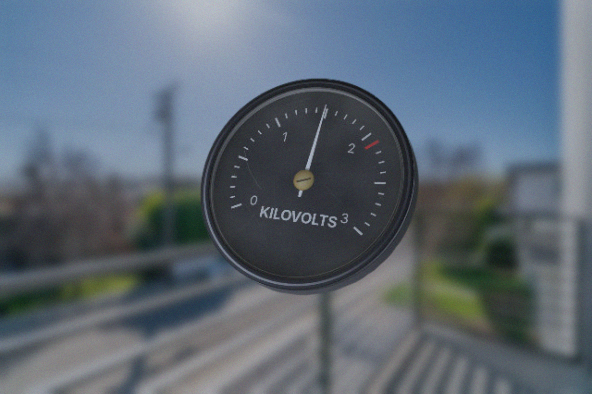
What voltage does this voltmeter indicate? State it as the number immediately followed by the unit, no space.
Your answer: 1.5kV
